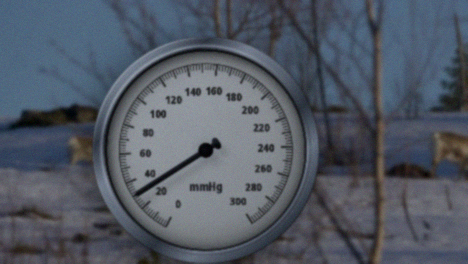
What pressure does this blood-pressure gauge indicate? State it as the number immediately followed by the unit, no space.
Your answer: 30mmHg
